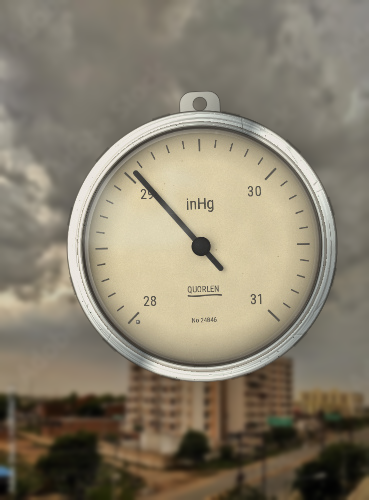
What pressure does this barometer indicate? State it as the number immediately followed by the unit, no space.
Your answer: 29.05inHg
